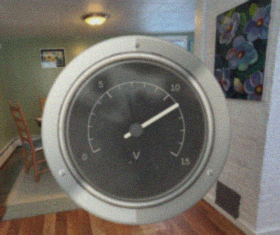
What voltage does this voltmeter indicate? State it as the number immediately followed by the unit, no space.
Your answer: 11V
